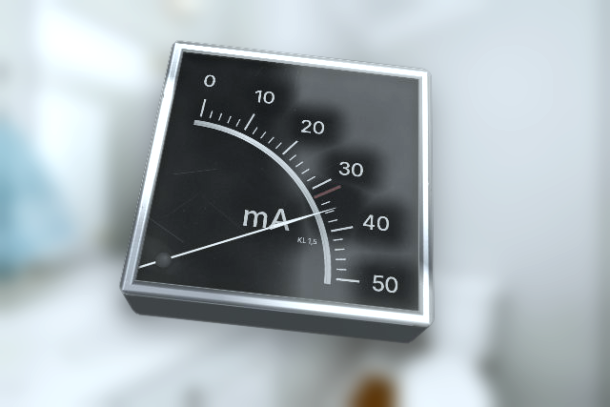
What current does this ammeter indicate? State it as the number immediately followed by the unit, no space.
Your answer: 36mA
